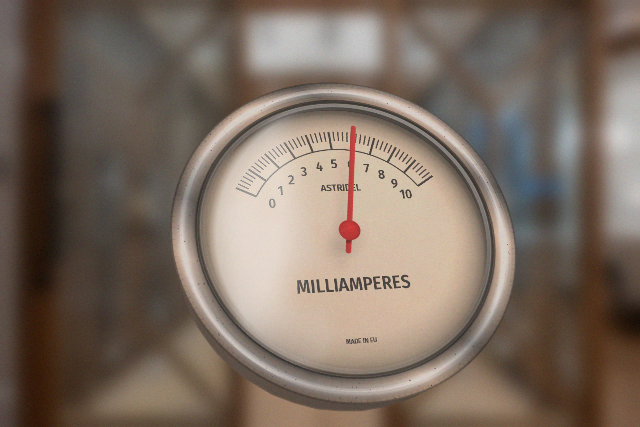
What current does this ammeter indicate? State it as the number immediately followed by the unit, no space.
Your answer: 6mA
